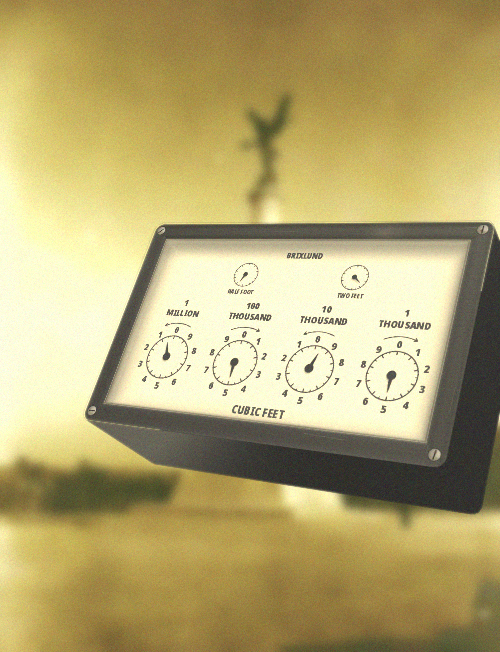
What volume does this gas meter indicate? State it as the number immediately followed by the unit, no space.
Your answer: 49500ft³
